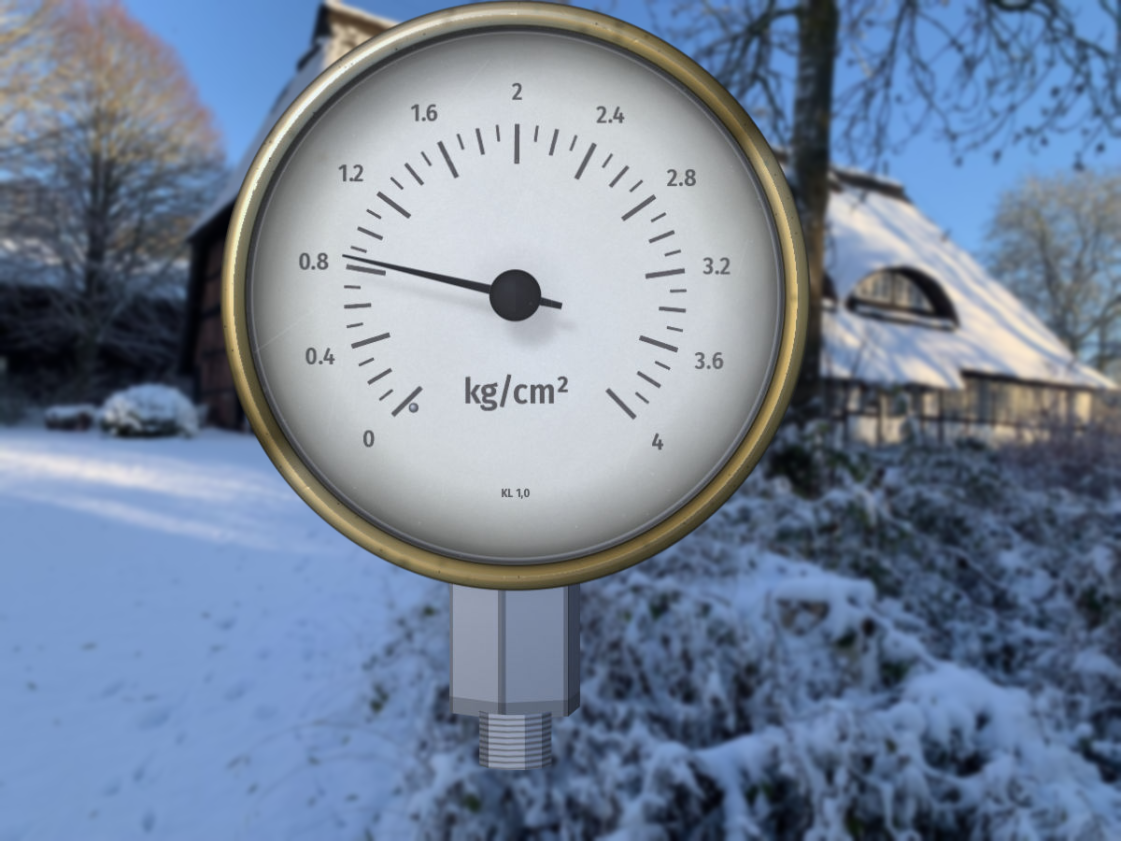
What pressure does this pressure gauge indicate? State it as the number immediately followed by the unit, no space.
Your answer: 0.85kg/cm²
